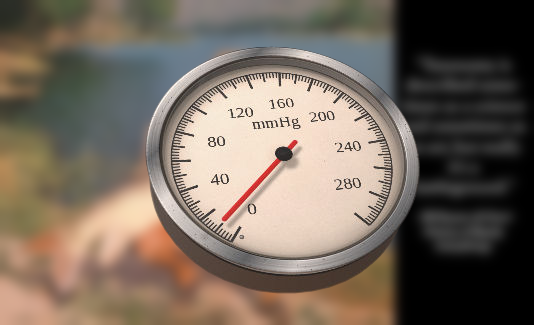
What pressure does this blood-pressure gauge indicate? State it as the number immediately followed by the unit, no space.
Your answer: 10mmHg
